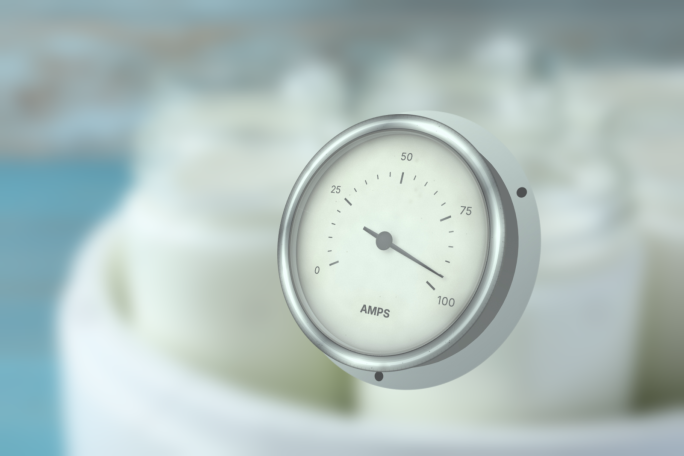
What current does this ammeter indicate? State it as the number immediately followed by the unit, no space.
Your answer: 95A
